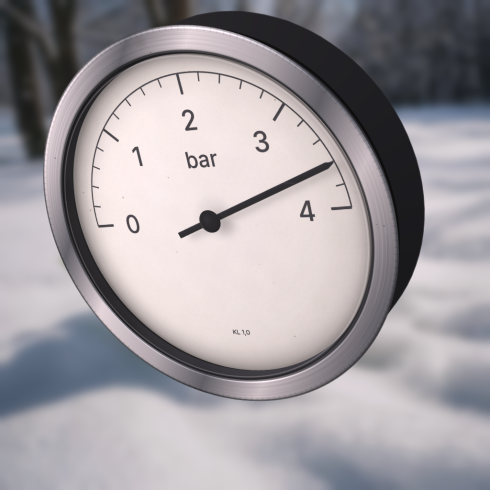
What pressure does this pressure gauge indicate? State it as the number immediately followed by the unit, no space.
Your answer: 3.6bar
